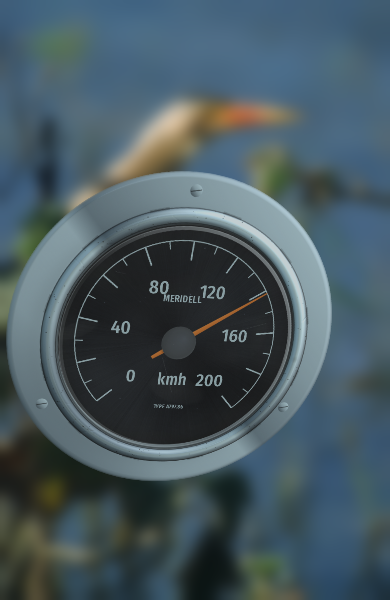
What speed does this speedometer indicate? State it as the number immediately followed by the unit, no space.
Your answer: 140km/h
